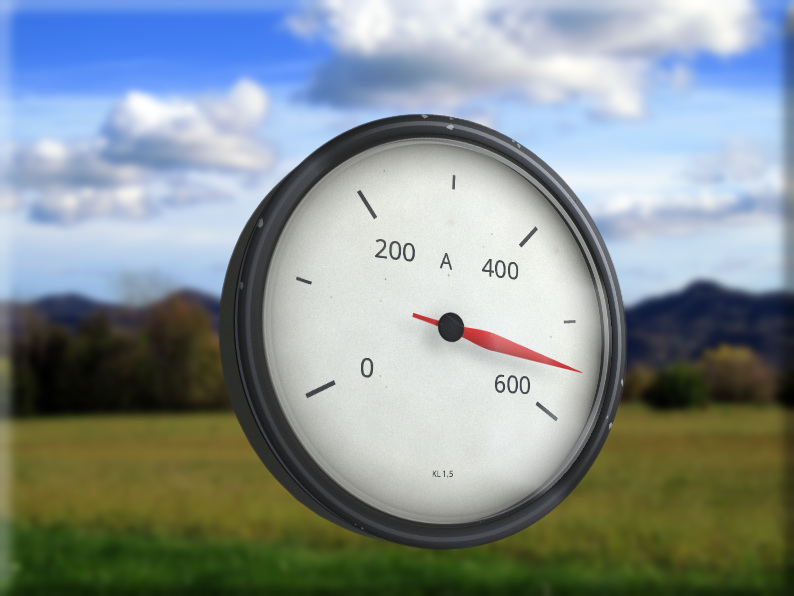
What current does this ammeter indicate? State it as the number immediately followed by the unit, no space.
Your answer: 550A
